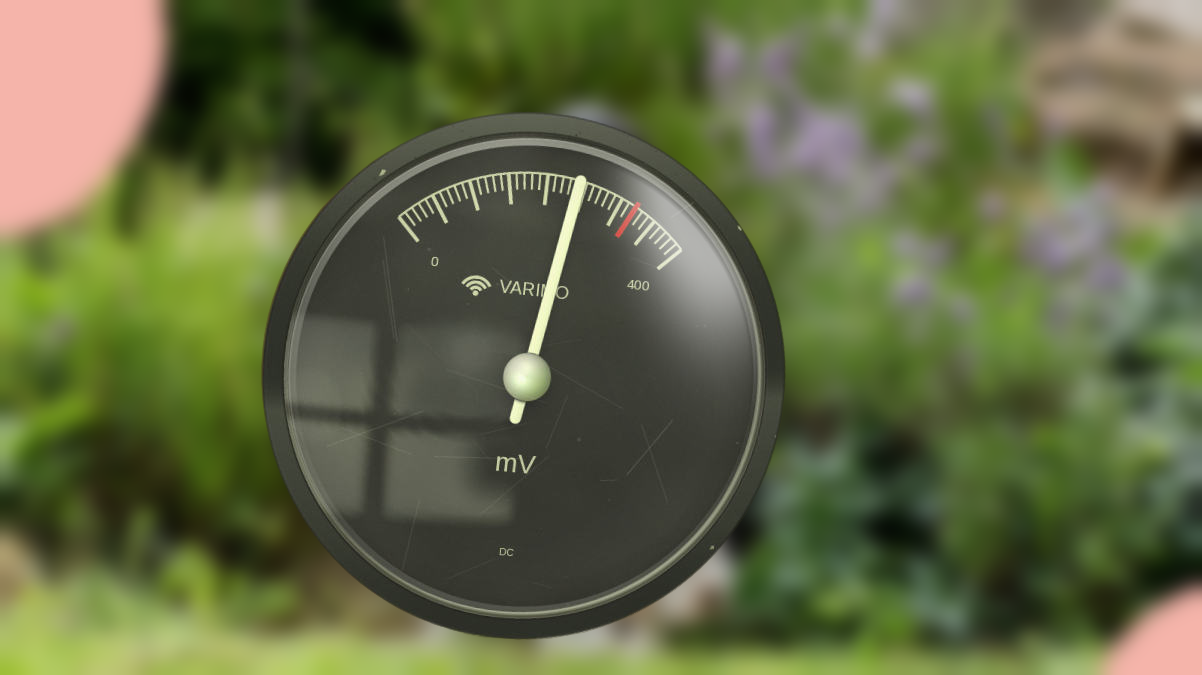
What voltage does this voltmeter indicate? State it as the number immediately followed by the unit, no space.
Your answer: 240mV
